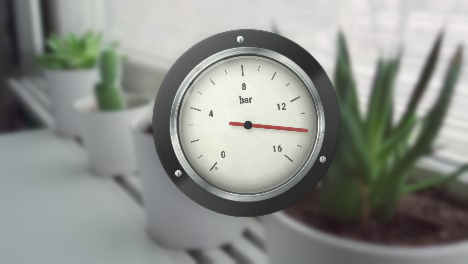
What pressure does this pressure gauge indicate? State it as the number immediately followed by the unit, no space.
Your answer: 14bar
